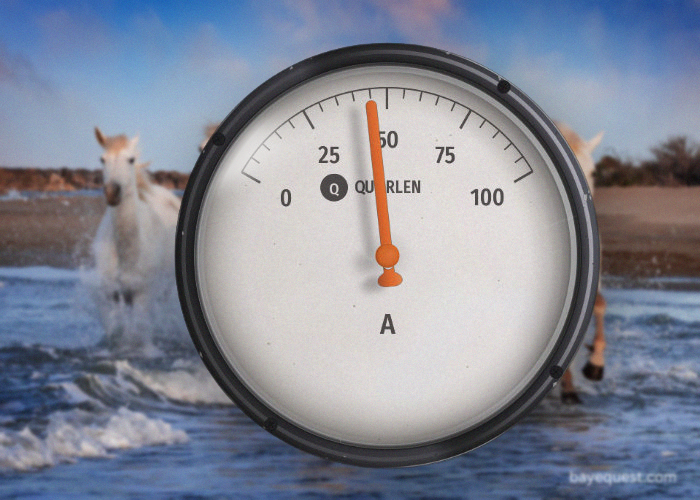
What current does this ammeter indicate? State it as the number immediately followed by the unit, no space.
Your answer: 45A
